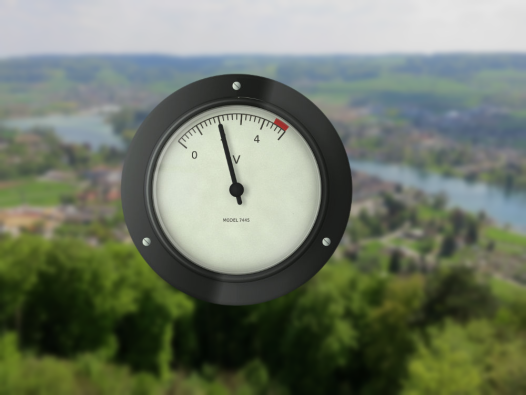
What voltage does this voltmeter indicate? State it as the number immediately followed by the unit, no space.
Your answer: 2V
